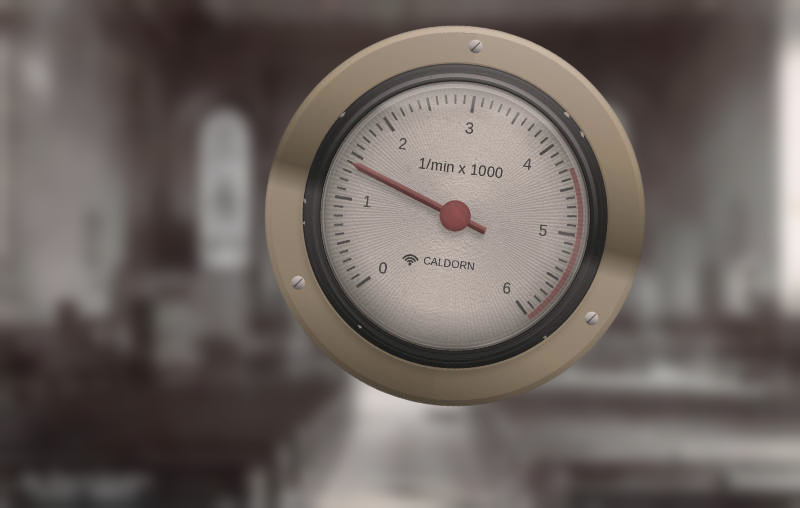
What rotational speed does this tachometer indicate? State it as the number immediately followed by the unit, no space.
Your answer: 1400rpm
